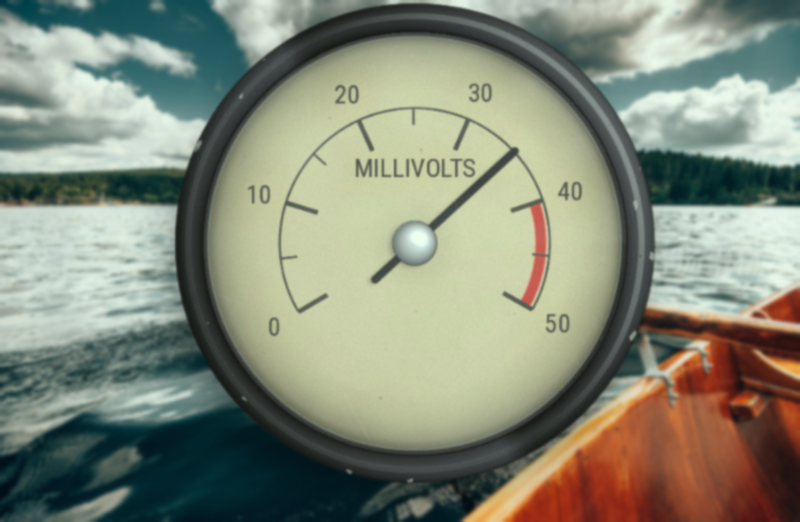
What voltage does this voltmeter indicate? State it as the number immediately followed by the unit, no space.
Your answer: 35mV
